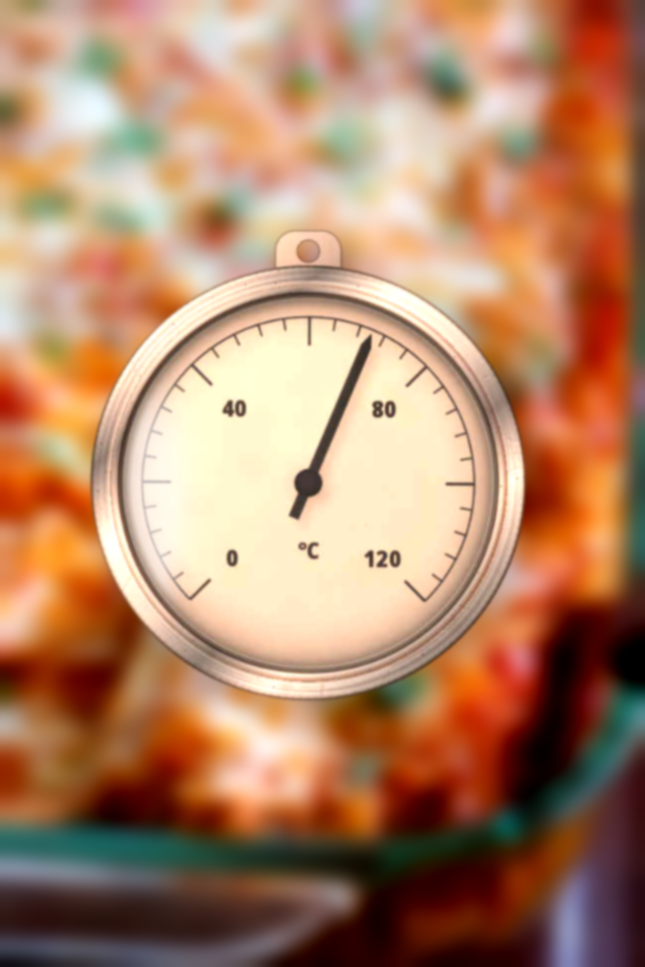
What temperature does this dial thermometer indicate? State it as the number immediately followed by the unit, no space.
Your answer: 70°C
